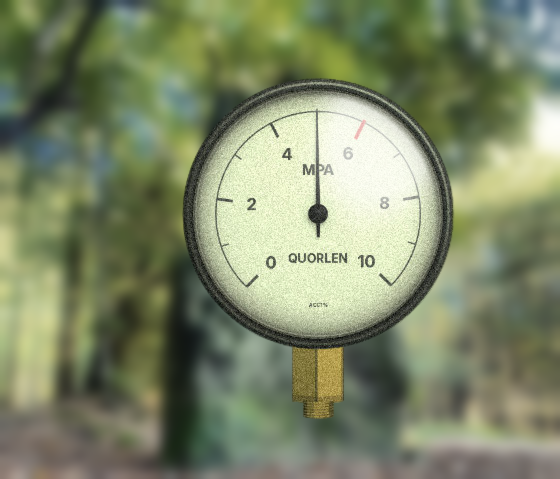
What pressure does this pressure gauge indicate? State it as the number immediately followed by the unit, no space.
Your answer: 5MPa
